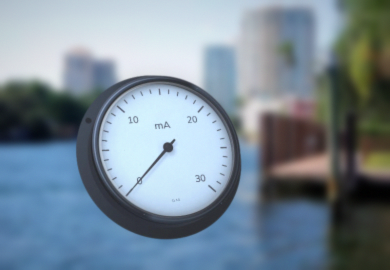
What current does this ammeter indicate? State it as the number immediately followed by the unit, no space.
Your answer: 0mA
